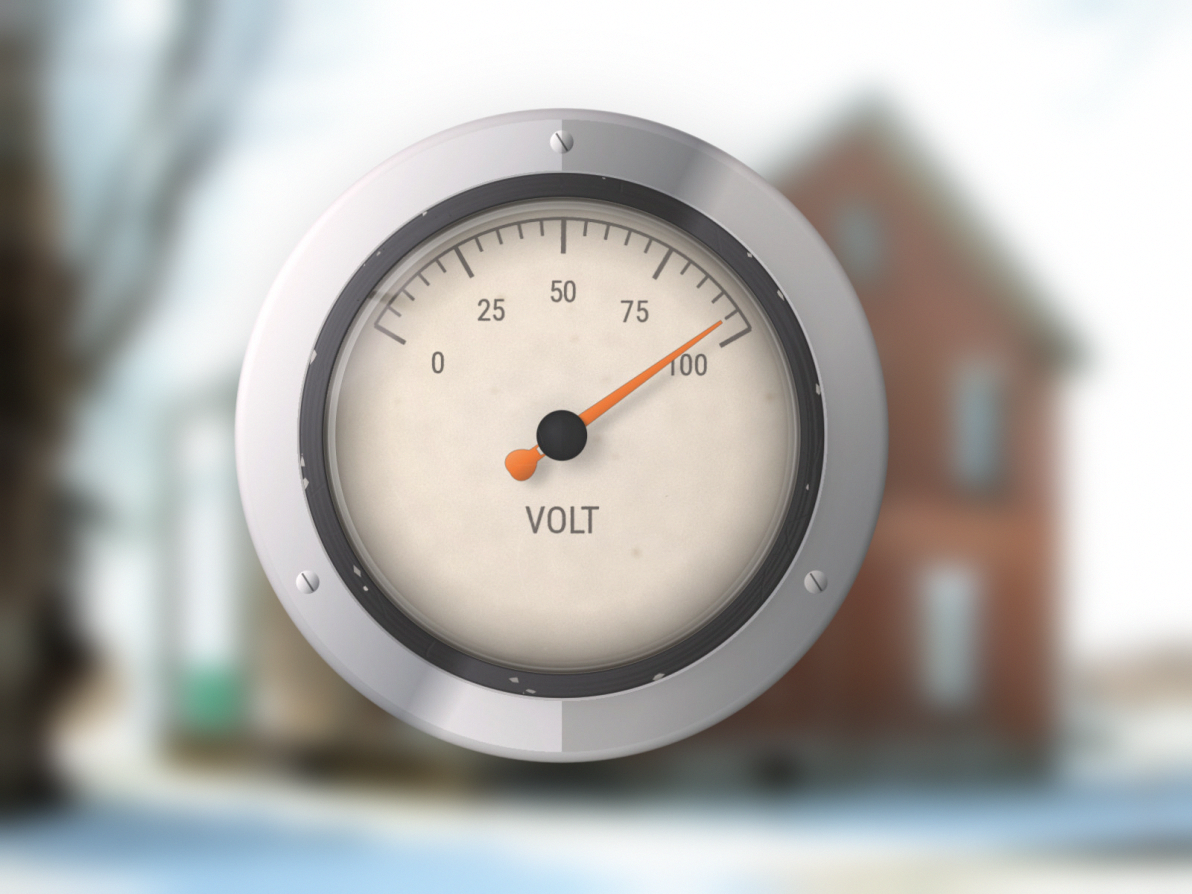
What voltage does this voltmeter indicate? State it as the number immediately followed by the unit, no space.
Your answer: 95V
